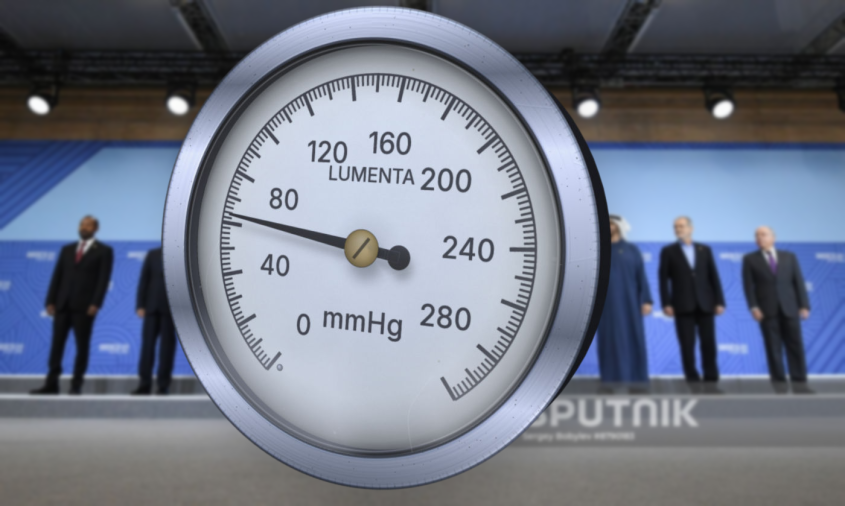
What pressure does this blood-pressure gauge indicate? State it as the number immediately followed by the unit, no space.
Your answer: 64mmHg
